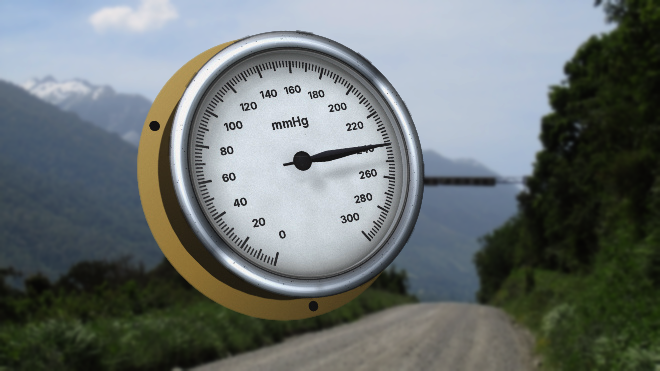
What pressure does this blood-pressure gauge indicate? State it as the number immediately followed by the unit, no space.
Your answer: 240mmHg
